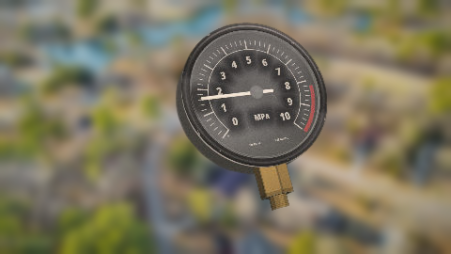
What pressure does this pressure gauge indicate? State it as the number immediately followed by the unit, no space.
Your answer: 1.6MPa
